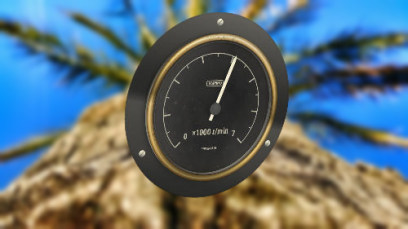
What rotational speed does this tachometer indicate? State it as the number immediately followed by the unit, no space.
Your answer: 4000rpm
